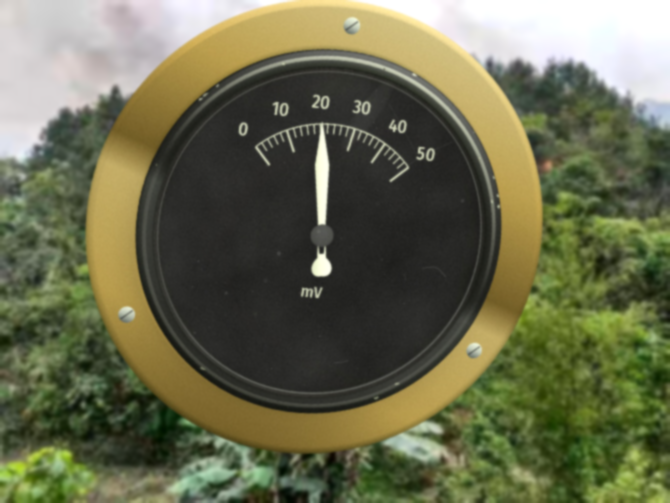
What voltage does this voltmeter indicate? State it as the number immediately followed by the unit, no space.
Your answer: 20mV
